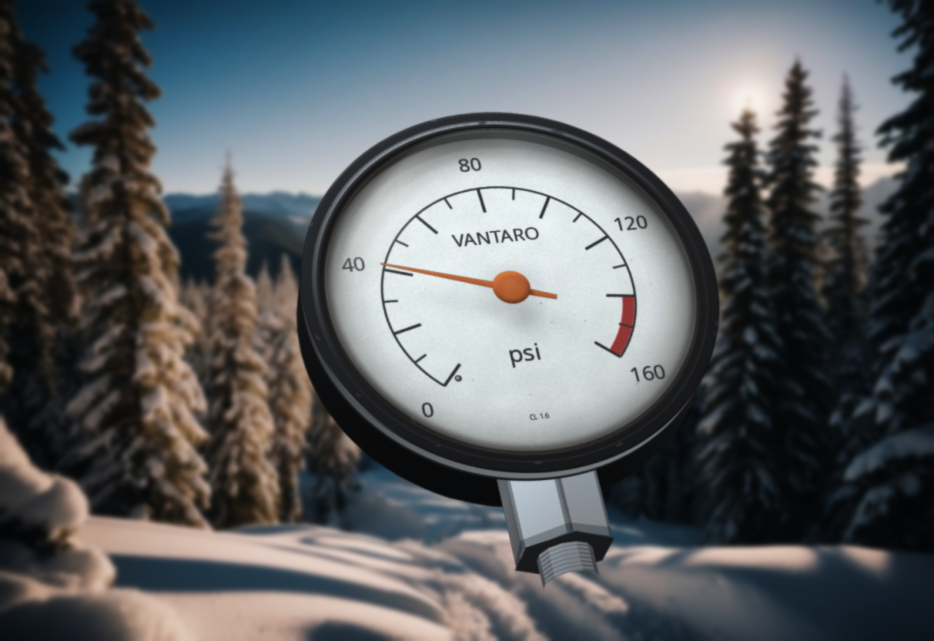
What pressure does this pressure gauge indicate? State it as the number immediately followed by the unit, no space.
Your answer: 40psi
